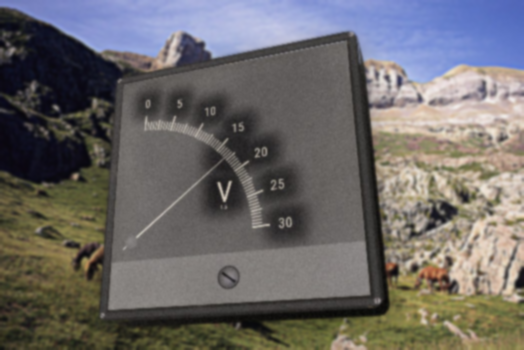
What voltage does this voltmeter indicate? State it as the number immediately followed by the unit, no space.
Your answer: 17.5V
